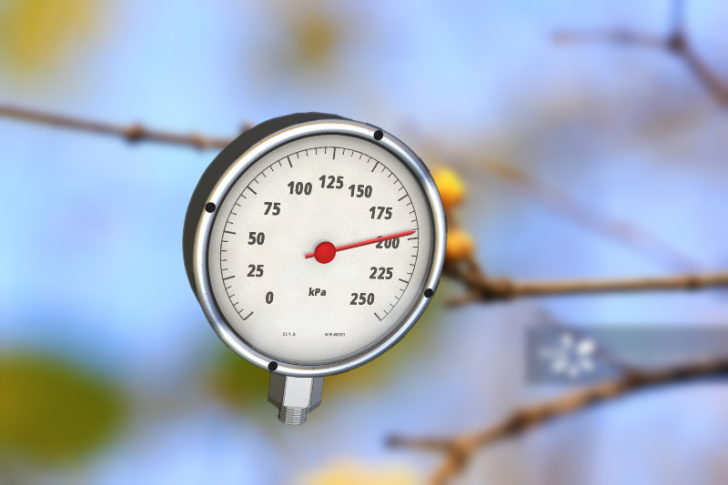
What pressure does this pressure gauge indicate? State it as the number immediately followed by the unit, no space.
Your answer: 195kPa
